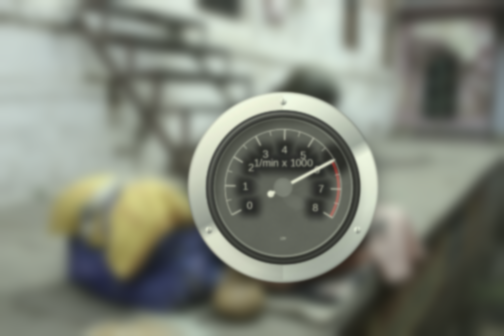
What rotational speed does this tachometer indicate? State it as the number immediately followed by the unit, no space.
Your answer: 6000rpm
